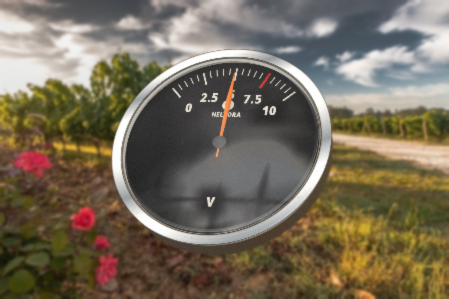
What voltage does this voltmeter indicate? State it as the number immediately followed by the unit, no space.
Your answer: 5V
